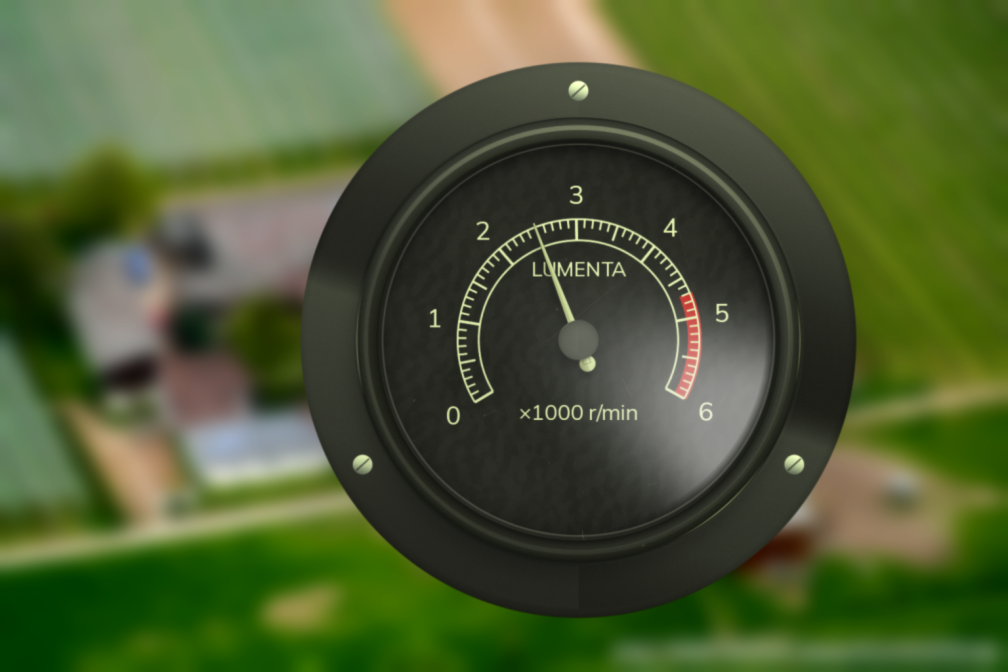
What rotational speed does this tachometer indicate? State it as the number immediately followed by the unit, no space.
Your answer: 2500rpm
